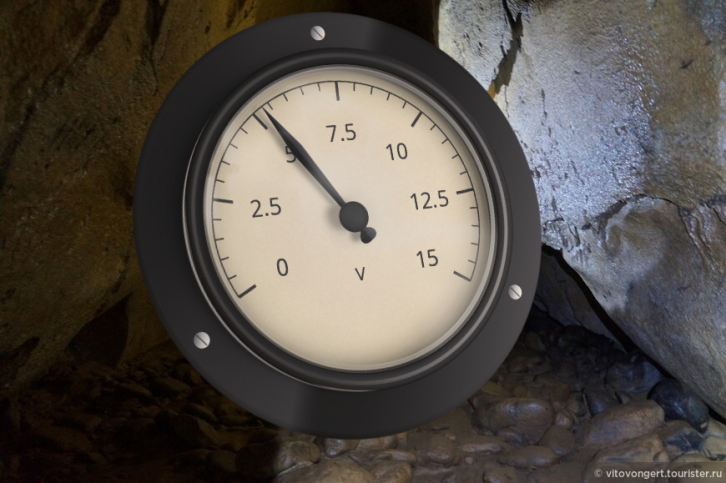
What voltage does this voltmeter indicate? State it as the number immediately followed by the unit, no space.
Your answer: 5.25V
